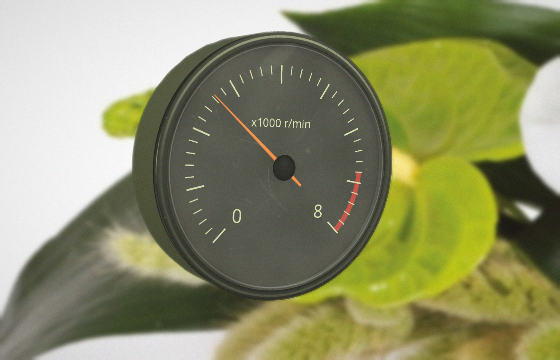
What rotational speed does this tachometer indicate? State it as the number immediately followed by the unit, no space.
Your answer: 2600rpm
